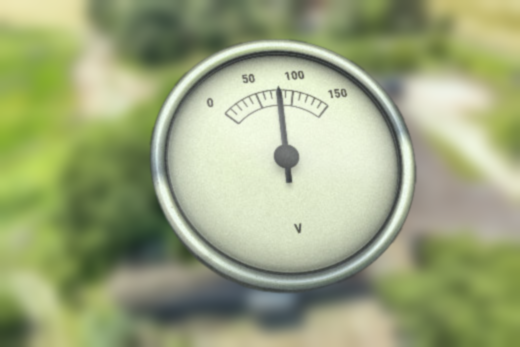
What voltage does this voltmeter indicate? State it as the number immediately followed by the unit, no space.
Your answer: 80V
